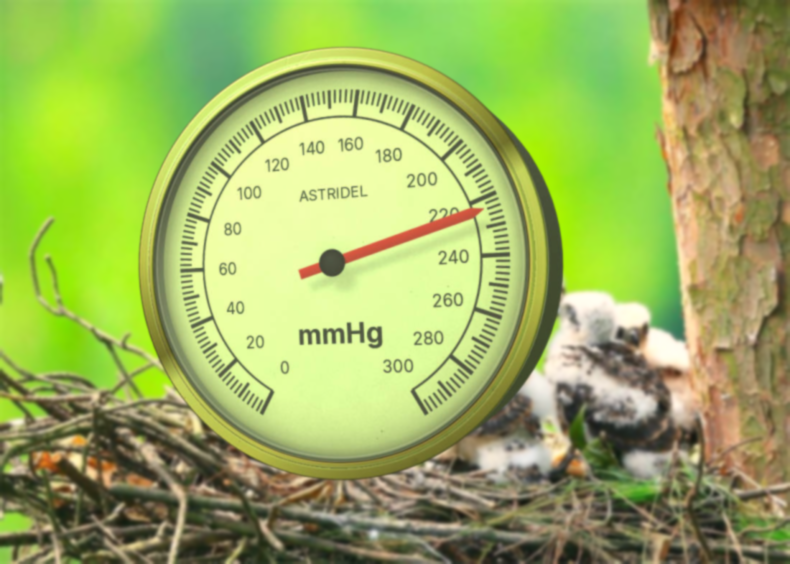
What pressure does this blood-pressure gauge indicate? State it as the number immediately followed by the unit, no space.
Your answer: 224mmHg
